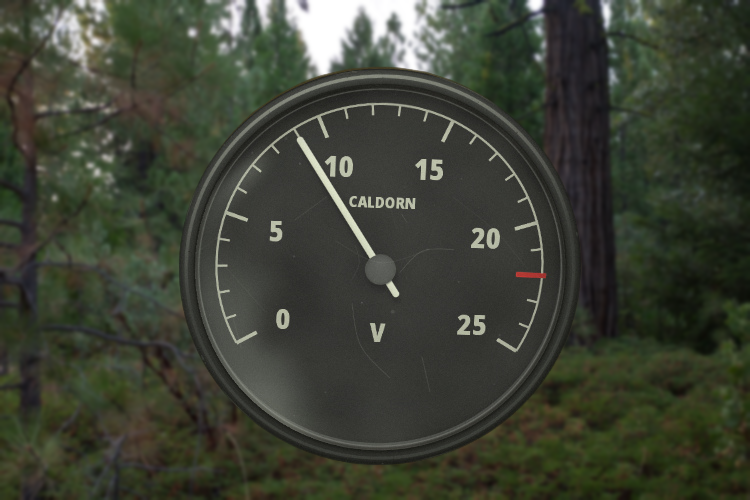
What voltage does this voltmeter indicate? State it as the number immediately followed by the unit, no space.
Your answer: 9V
